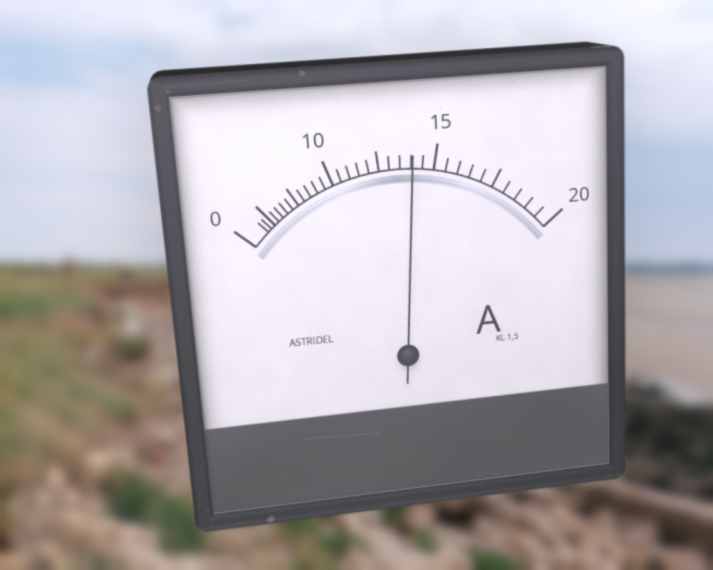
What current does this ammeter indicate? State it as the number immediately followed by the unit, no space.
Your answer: 14A
